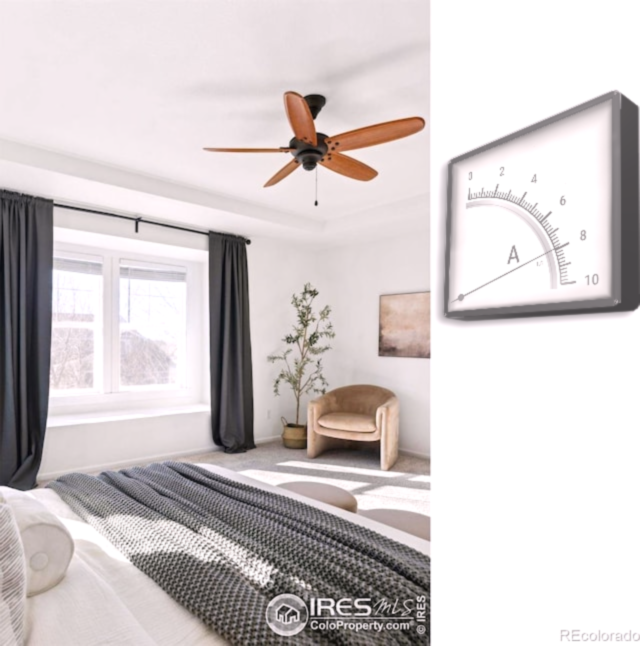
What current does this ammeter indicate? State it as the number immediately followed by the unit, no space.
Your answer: 8A
